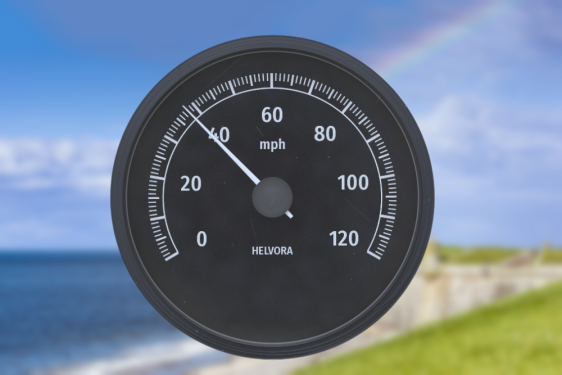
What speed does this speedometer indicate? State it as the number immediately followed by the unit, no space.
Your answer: 38mph
